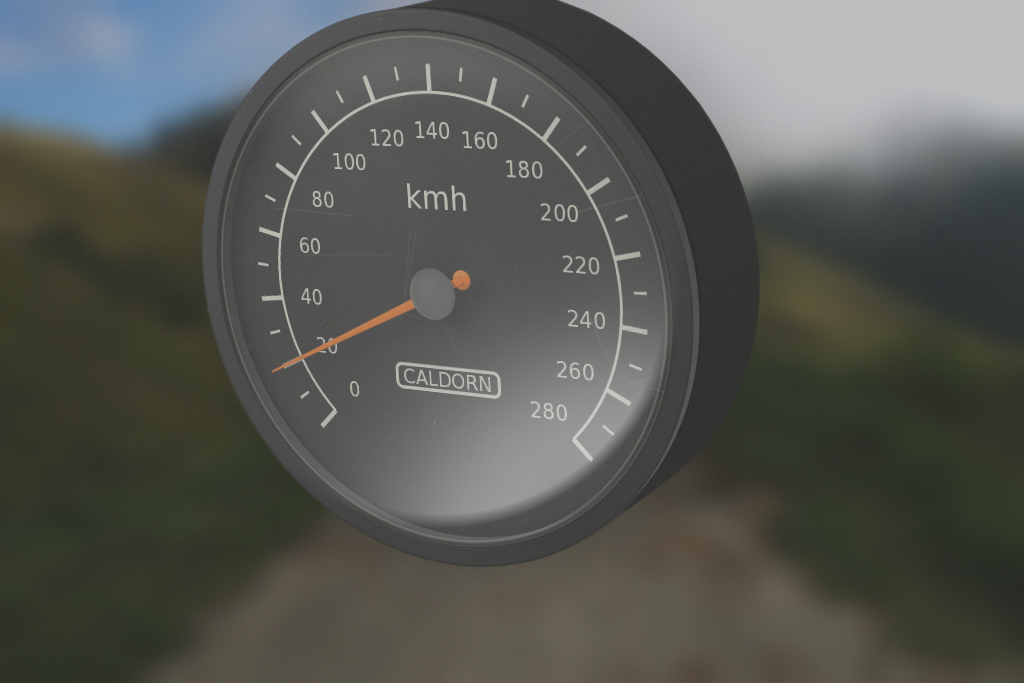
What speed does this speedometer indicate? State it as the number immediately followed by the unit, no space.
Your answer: 20km/h
